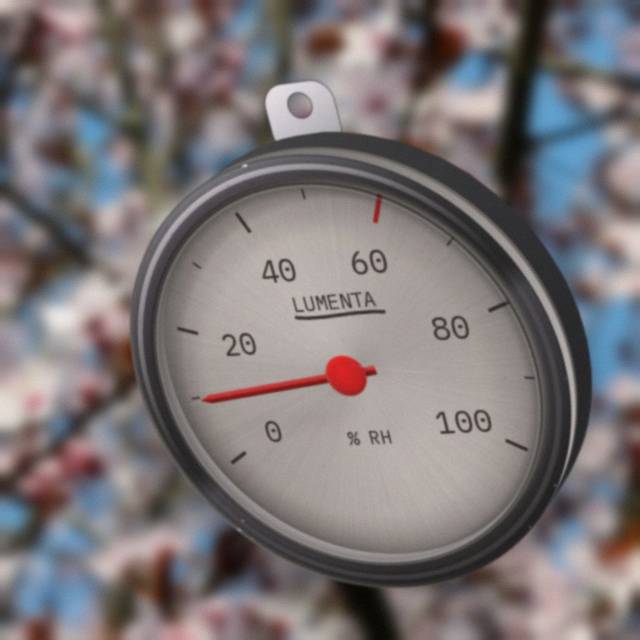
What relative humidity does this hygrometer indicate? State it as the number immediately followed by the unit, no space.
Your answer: 10%
